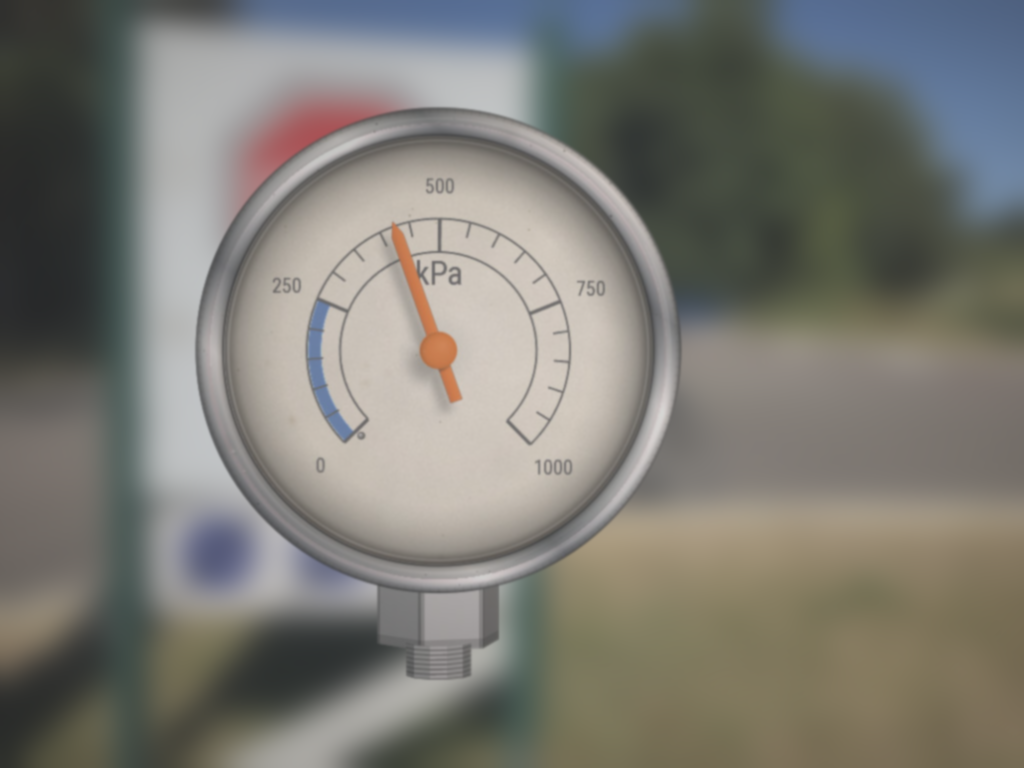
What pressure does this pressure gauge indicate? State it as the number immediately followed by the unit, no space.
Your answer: 425kPa
